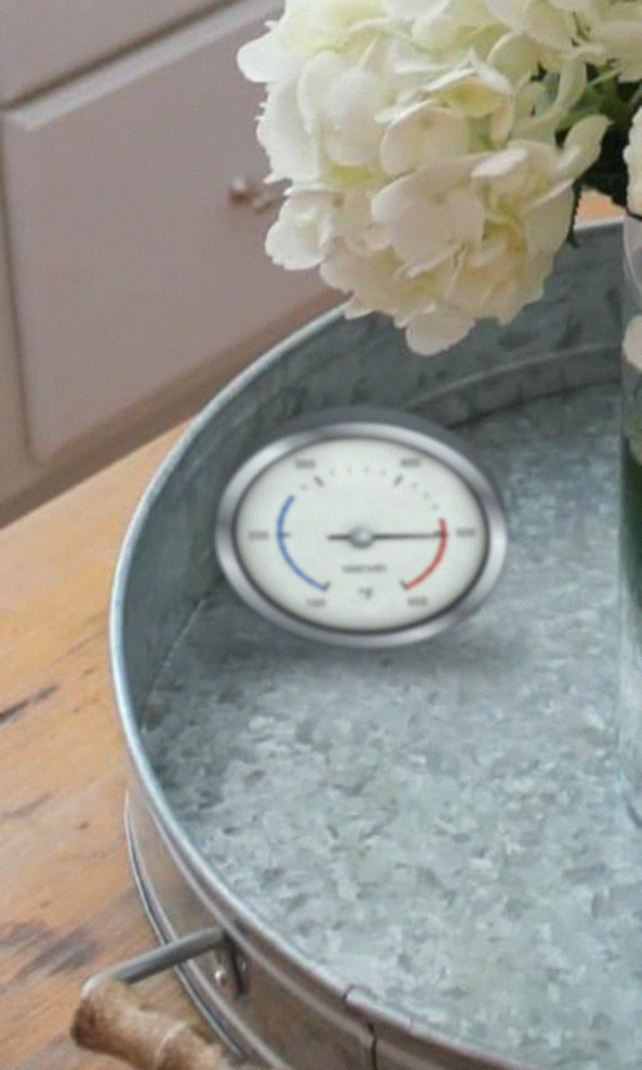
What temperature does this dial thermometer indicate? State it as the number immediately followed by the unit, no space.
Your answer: 500°F
